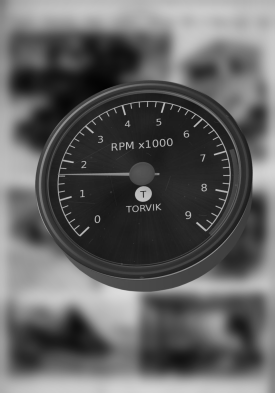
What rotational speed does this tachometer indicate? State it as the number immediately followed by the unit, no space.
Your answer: 1600rpm
